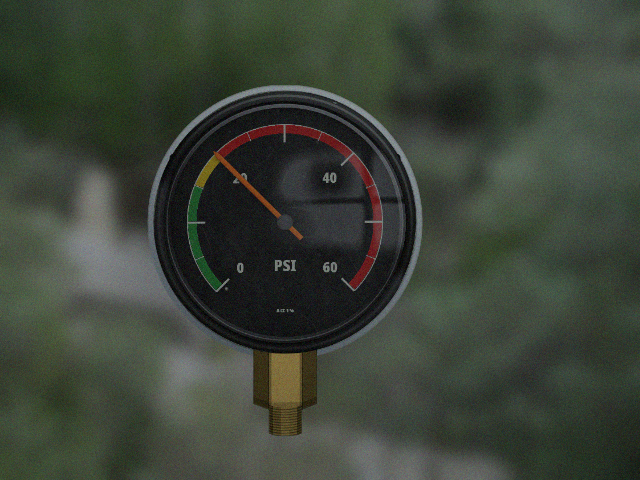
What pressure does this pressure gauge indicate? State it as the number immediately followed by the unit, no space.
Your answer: 20psi
